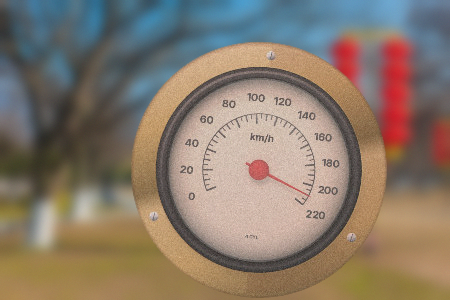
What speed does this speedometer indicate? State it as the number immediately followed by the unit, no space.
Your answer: 210km/h
